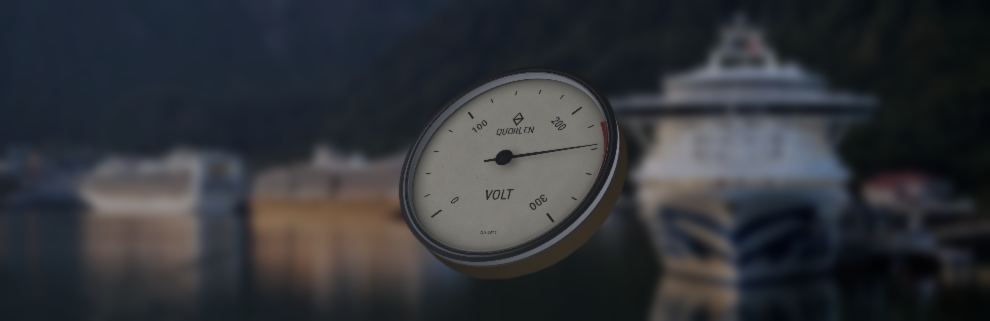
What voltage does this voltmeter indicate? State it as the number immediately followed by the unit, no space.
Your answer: 240V
